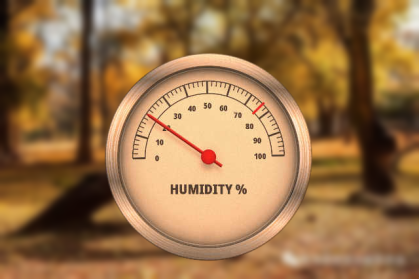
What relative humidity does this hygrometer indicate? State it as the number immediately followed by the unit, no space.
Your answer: 20%
